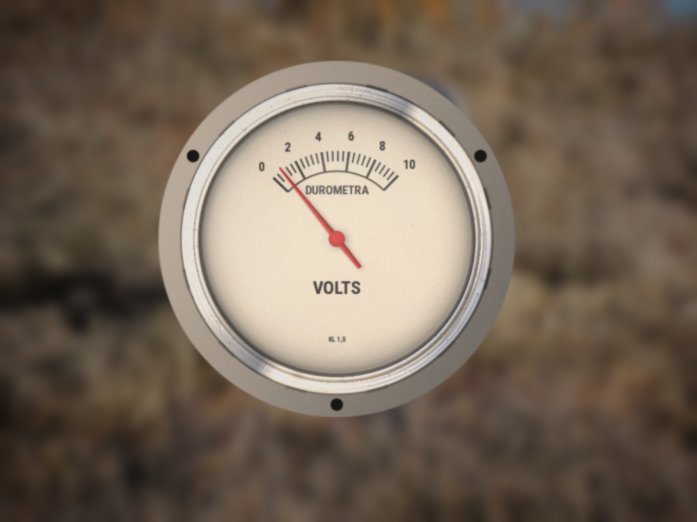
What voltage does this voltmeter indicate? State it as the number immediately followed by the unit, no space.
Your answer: 0.8V
